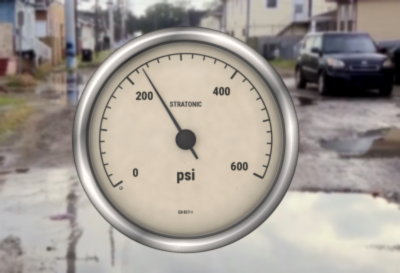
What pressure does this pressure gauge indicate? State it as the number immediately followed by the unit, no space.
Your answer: 230psi
